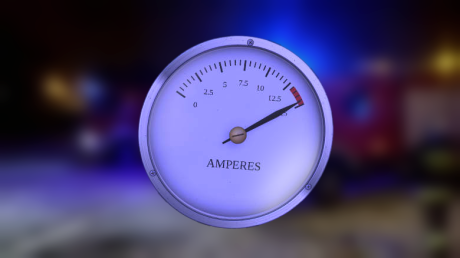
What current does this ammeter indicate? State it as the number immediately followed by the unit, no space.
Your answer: 14.5A
